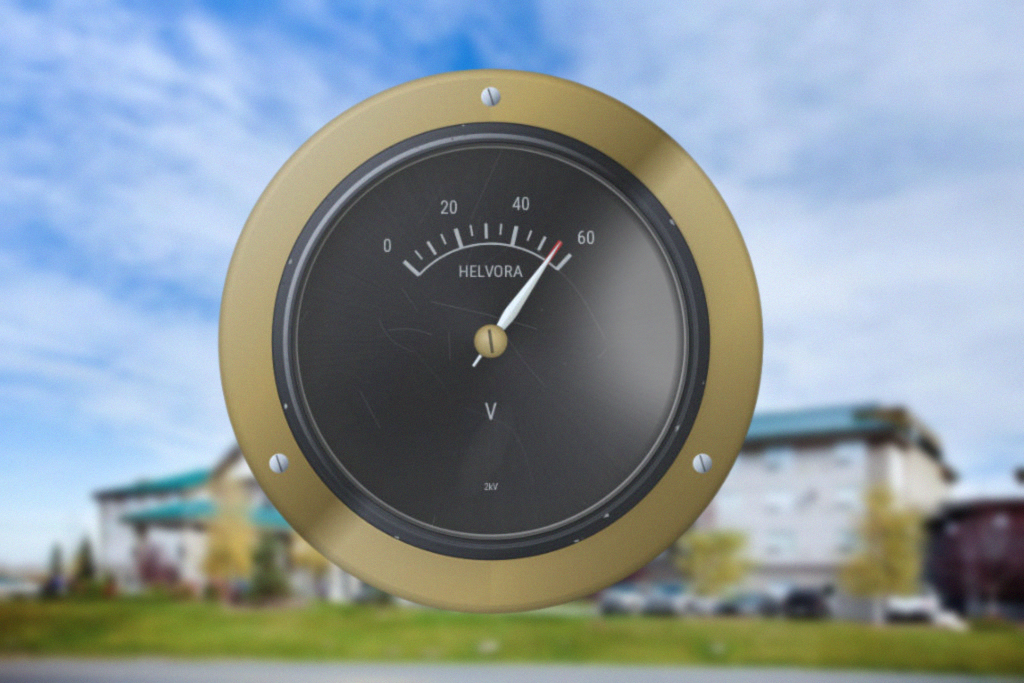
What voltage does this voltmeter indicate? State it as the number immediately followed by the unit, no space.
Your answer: 55V
